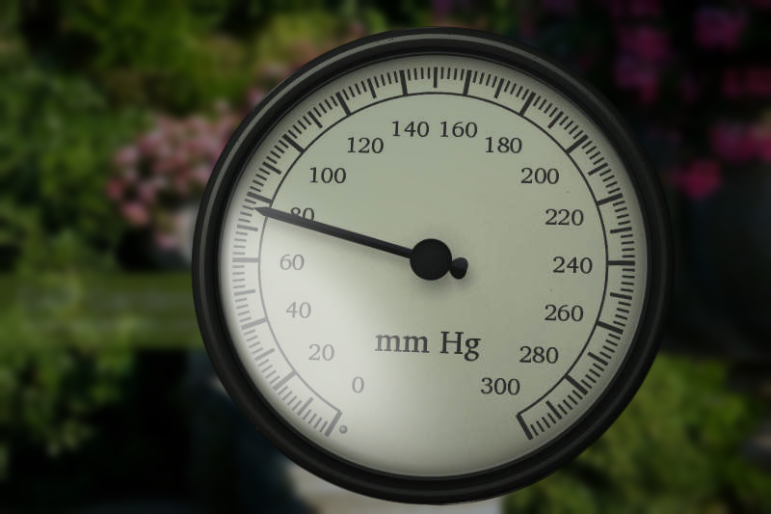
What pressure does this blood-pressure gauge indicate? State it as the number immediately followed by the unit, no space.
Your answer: 76mmHg
